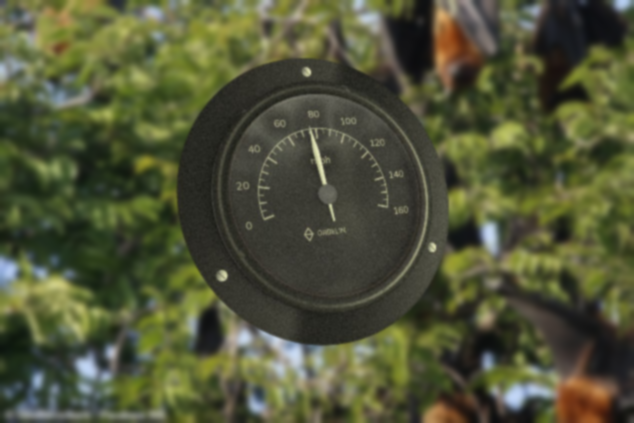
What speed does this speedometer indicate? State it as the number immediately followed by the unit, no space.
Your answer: 75mph
